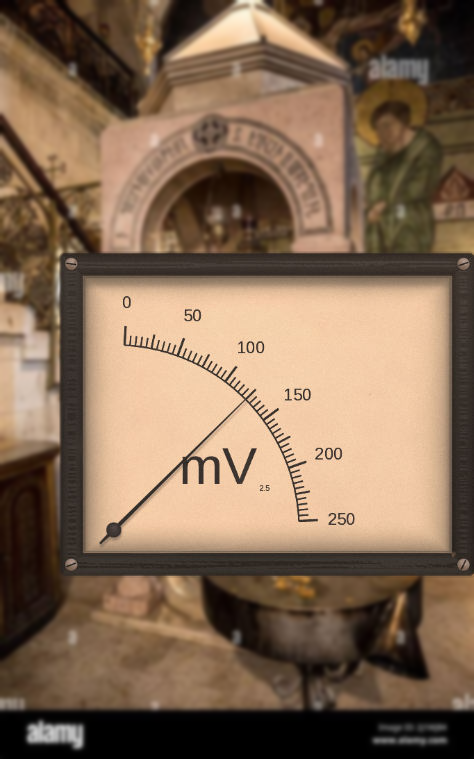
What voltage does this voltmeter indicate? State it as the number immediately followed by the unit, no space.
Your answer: 125mV
